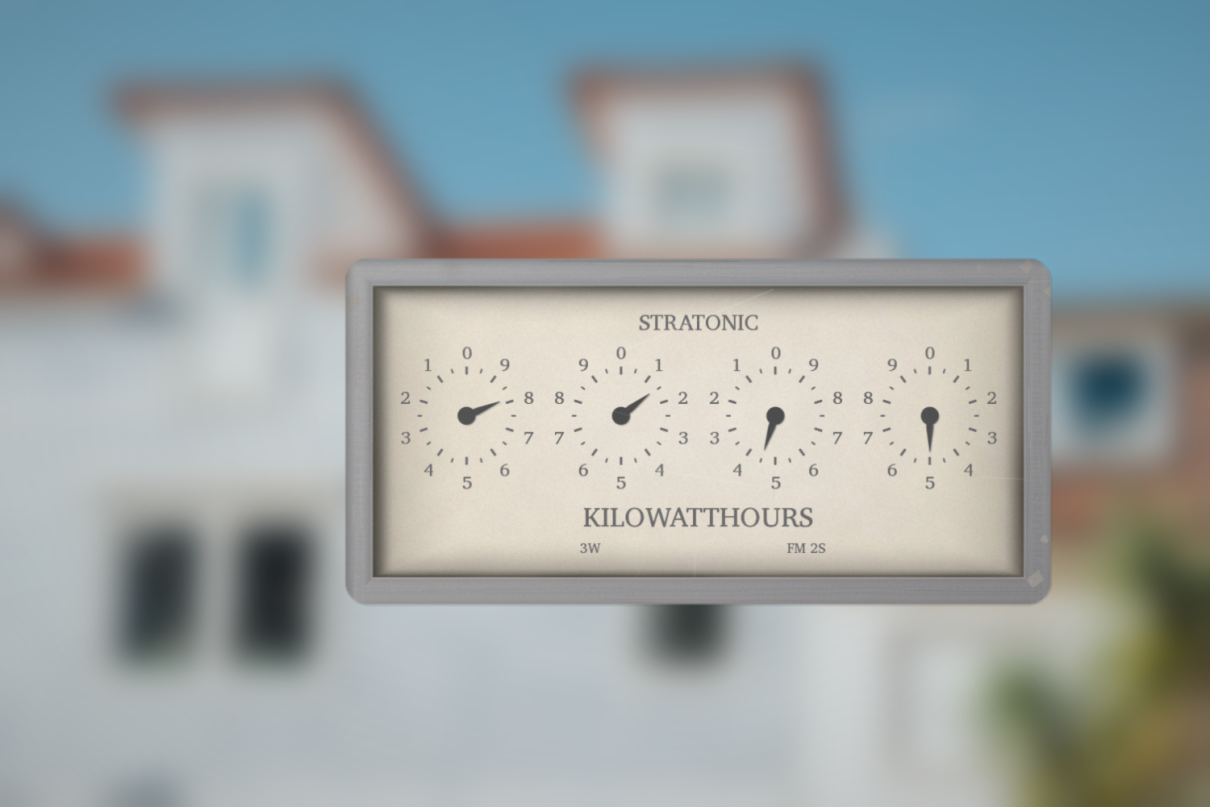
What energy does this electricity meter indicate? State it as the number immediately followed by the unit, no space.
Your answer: 8145kWh
